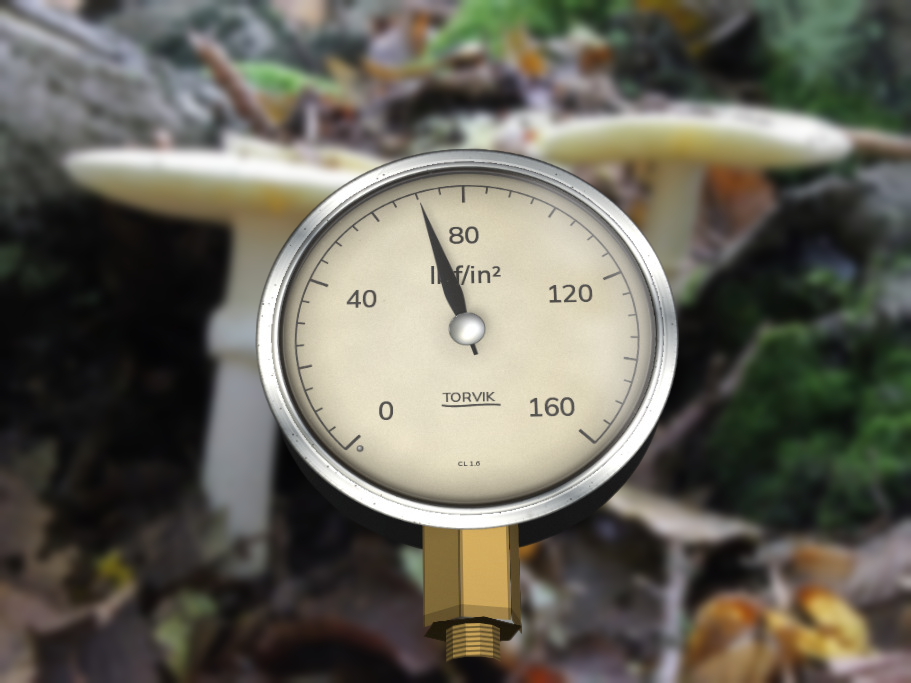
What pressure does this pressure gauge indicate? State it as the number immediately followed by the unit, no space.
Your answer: 70psi
